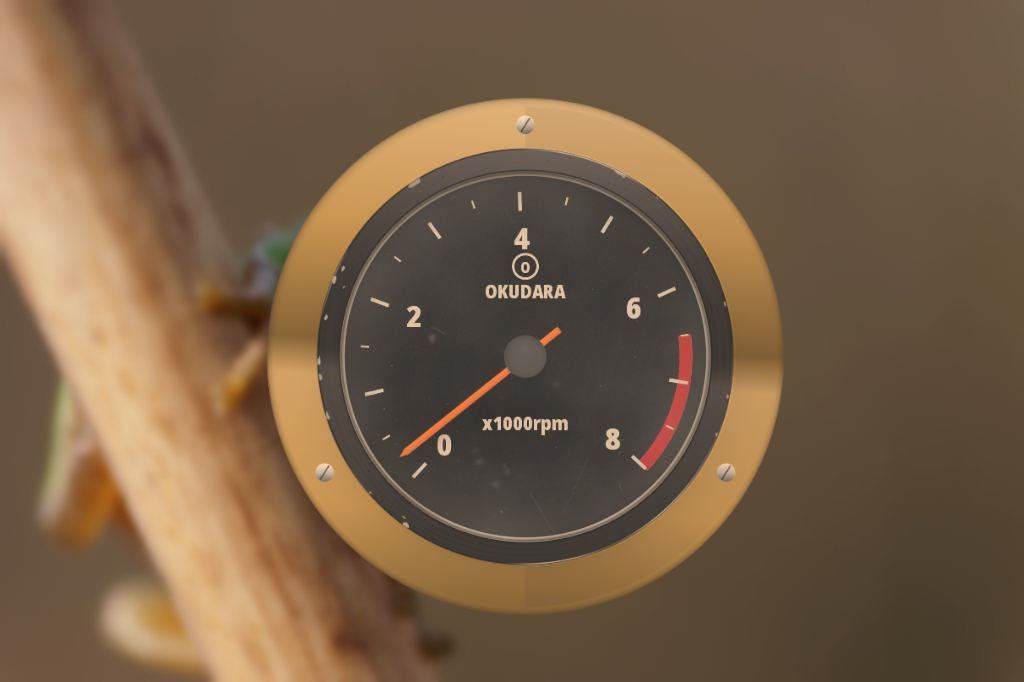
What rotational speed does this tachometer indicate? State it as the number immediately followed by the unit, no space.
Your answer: 250rpm
